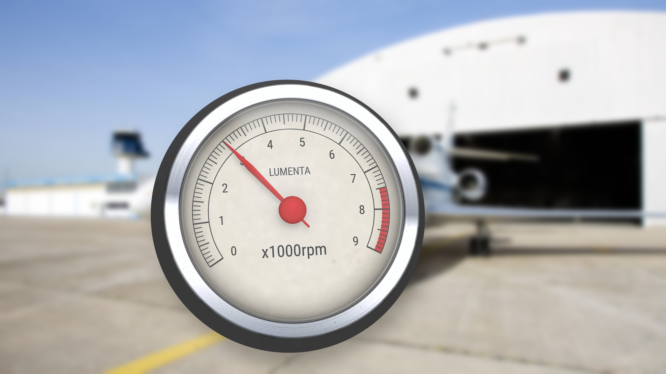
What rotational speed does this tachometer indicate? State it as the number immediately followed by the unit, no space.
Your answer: 3000rpm
